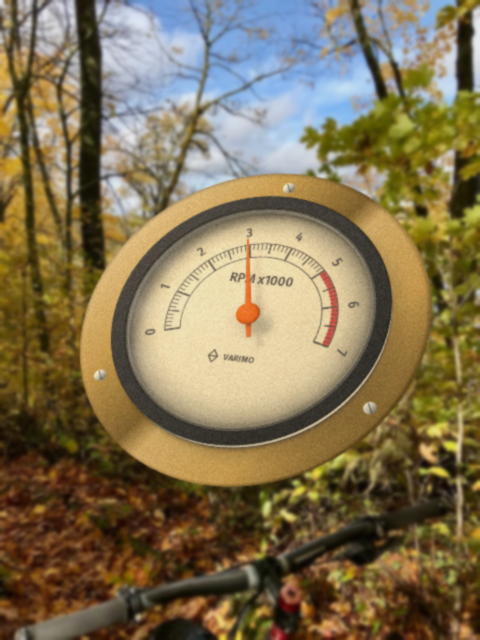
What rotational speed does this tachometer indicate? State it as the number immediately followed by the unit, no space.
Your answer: 3000rpm
